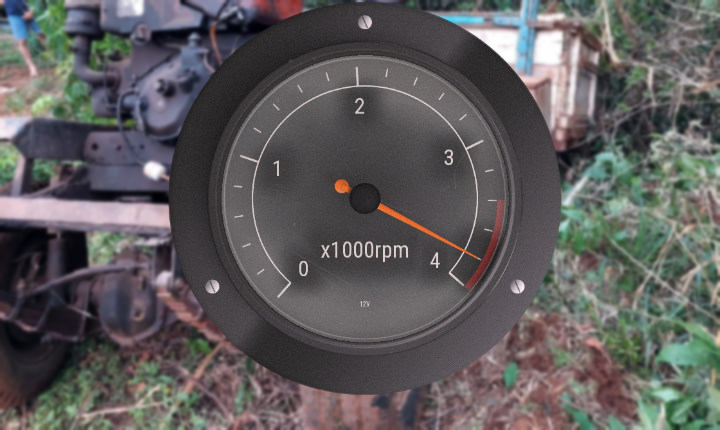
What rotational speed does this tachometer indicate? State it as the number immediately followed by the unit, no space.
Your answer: 3800rpm
